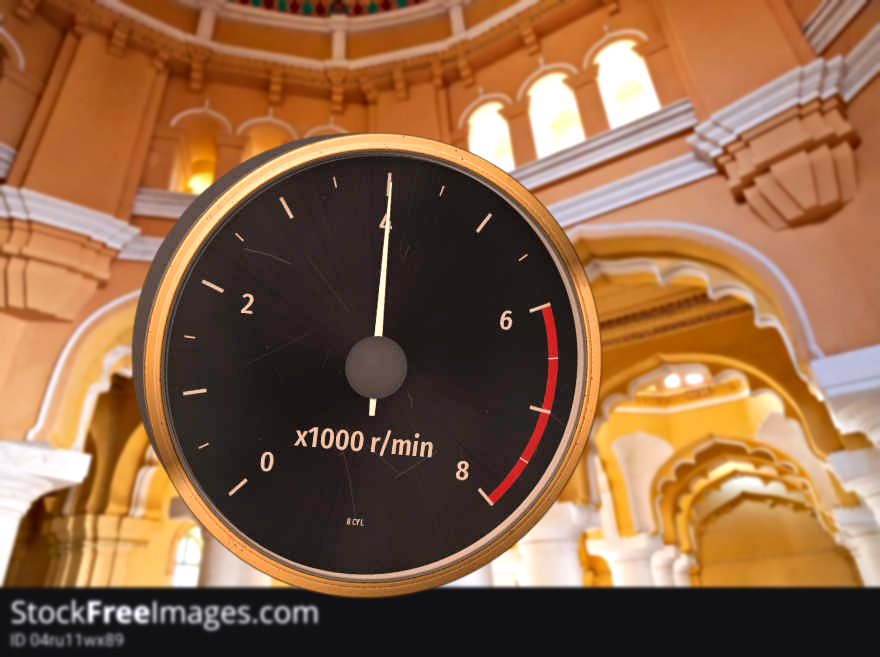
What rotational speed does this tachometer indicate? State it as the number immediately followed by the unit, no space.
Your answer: 4000rpm
